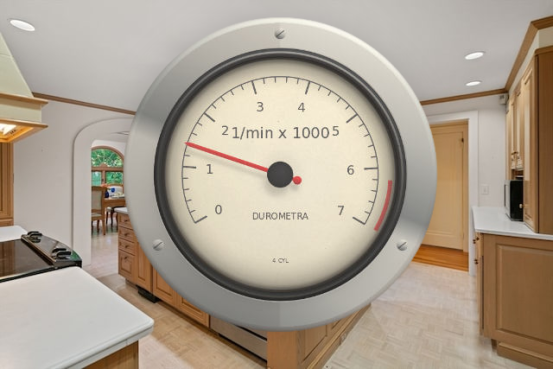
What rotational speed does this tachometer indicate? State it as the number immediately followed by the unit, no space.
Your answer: 1400rpm
